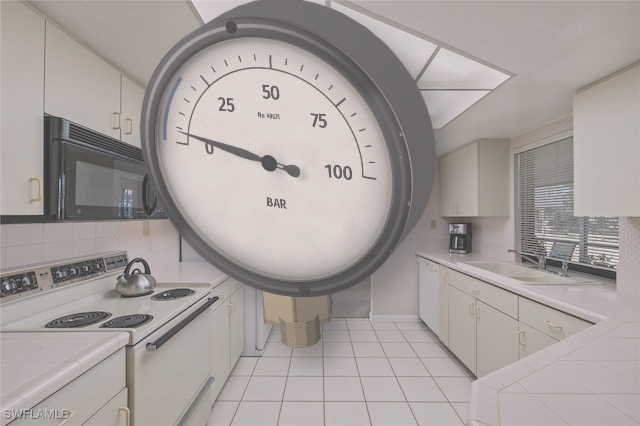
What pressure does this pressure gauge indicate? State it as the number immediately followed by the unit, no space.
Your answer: 5bar
